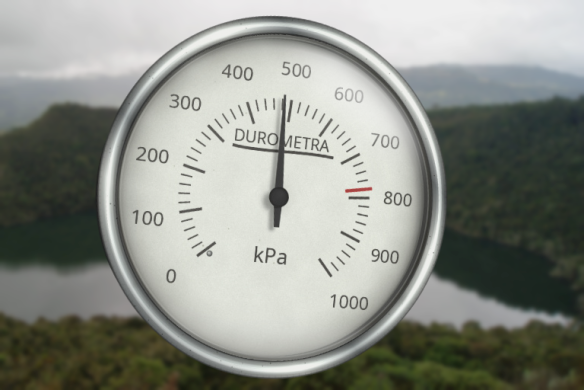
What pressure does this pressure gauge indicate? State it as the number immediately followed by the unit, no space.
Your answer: 480kPa
